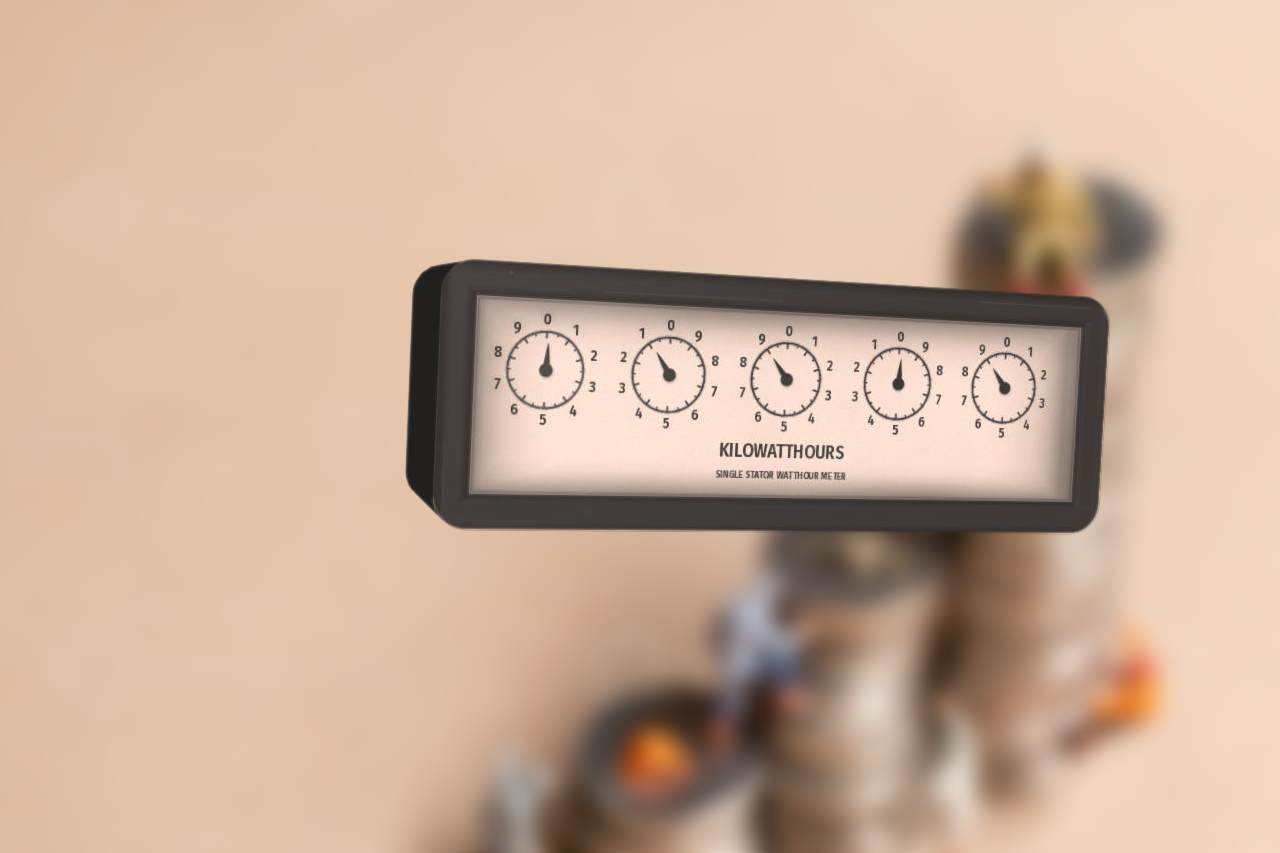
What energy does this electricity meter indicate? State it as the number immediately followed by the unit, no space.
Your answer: 899kWh
